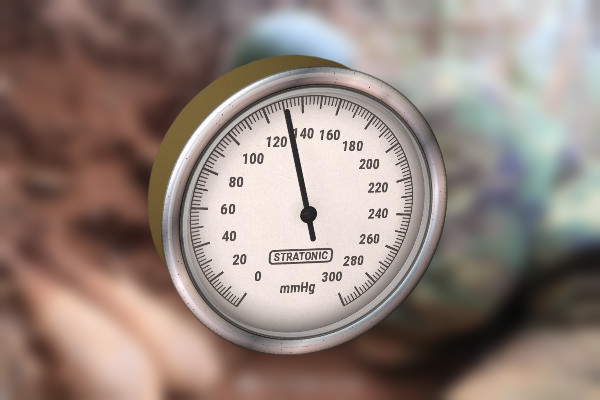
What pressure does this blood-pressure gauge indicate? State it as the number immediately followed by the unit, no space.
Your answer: 130mmHg
